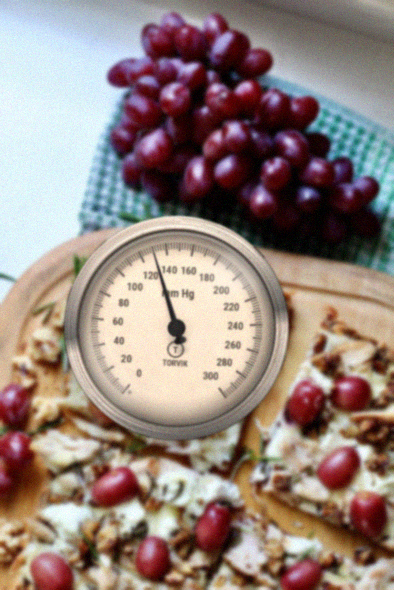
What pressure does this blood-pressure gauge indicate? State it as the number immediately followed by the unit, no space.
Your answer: 130mmHg
